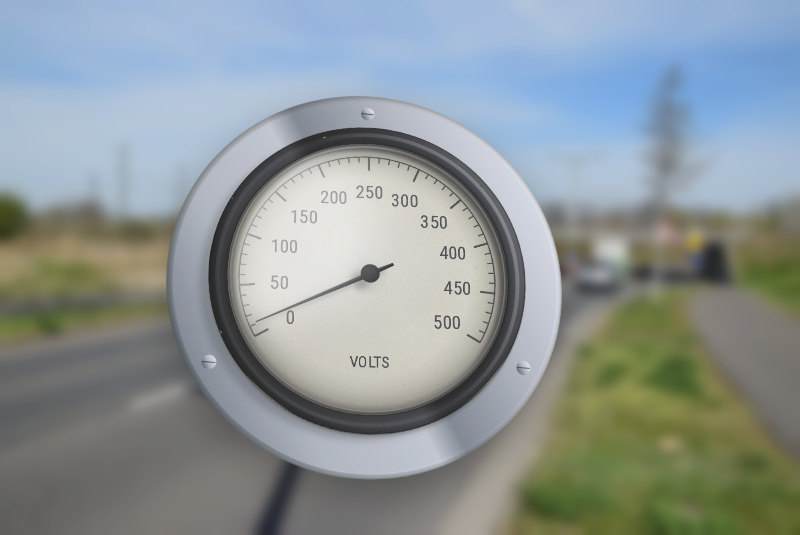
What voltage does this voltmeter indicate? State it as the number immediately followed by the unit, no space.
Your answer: 10V
